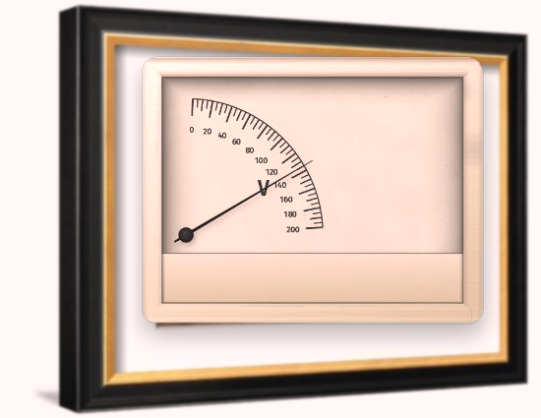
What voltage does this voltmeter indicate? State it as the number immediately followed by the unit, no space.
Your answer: 135V
